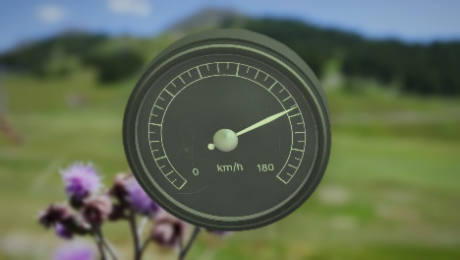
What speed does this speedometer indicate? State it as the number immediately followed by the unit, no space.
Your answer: 135km/h
